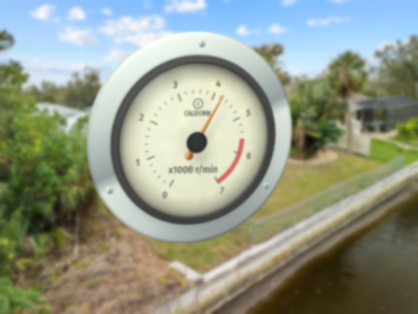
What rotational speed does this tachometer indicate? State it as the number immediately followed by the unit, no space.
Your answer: 4200rpm
